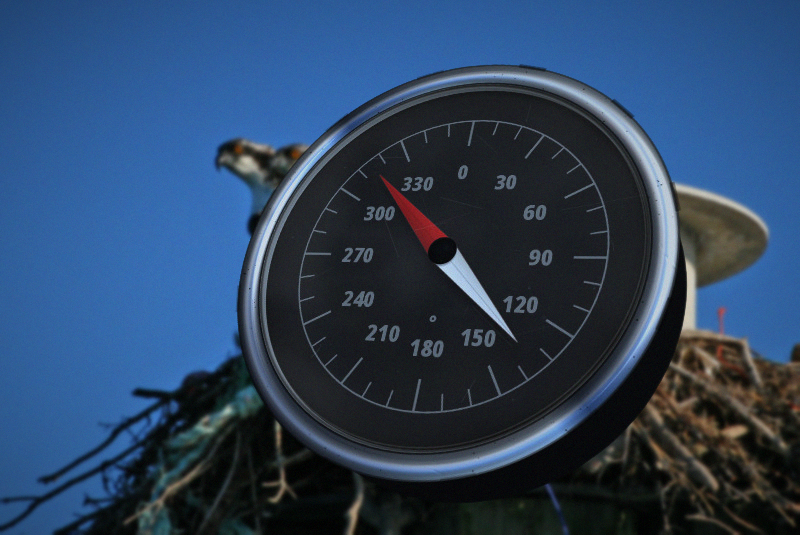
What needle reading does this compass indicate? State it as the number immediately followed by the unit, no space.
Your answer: 315°
